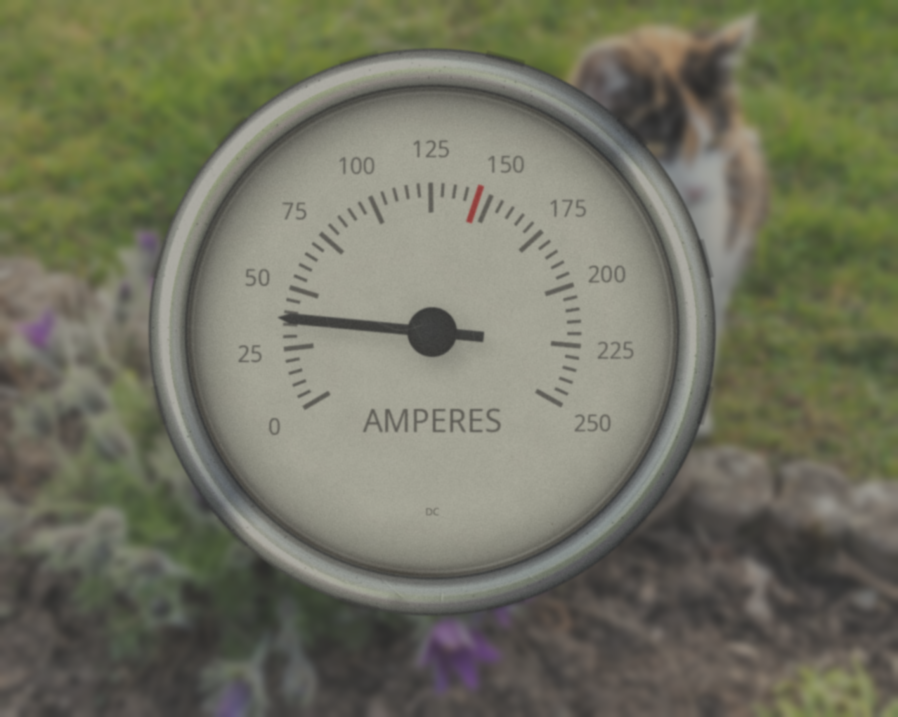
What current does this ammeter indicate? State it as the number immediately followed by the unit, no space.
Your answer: 37.5A
